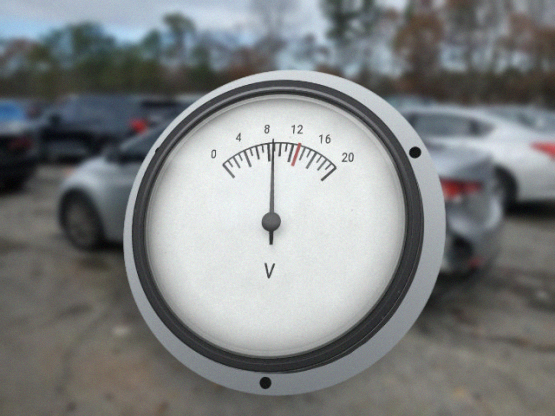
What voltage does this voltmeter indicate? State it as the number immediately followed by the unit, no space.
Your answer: 9V
